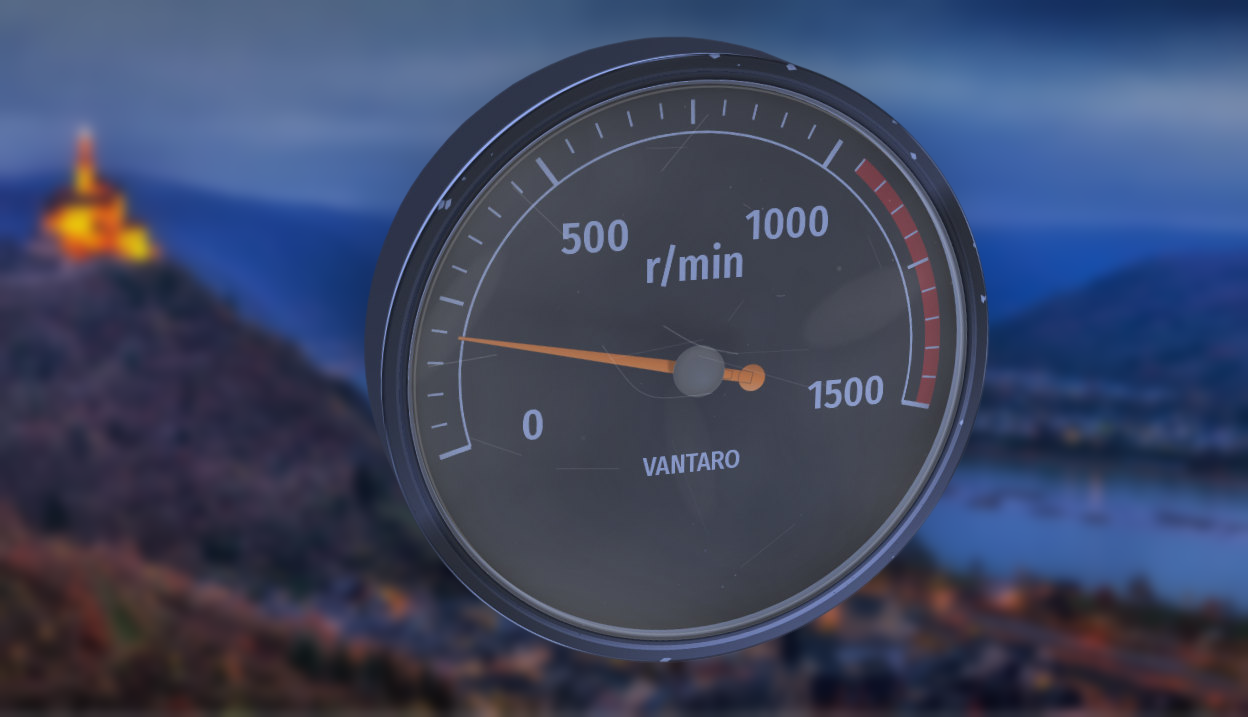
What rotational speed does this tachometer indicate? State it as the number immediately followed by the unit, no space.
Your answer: 200rpm
